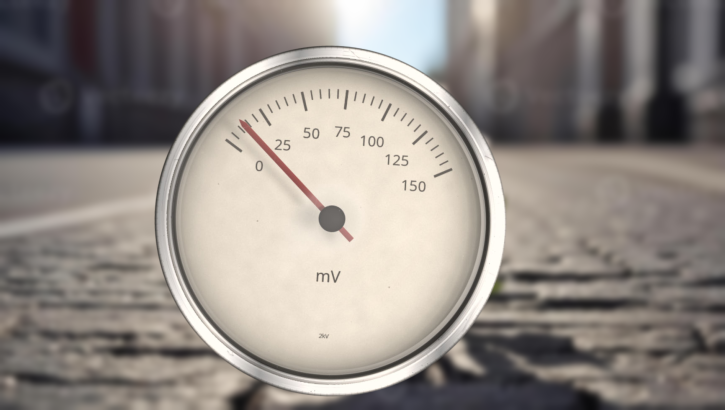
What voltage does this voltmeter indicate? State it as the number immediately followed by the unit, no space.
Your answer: 12.5mV
